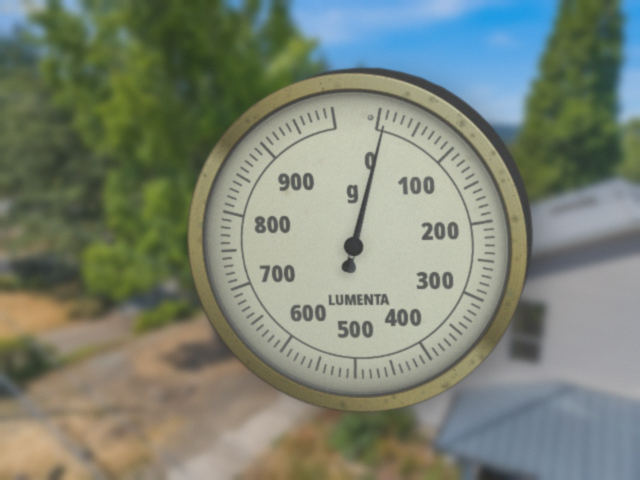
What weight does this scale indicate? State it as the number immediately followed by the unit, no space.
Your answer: 10g
